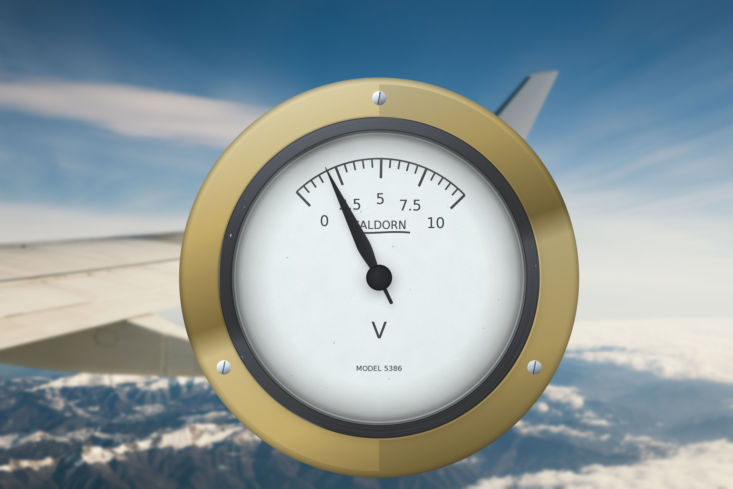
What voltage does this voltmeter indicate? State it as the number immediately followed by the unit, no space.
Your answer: 2V
